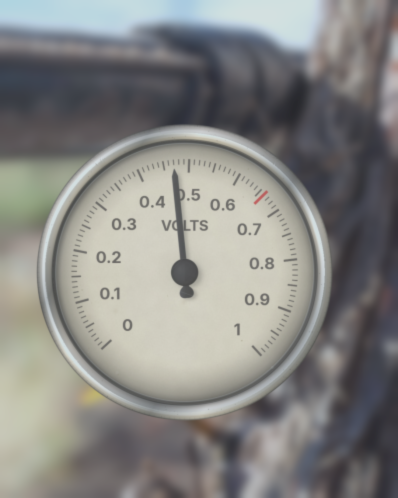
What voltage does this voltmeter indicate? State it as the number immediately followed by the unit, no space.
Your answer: 0.47V
